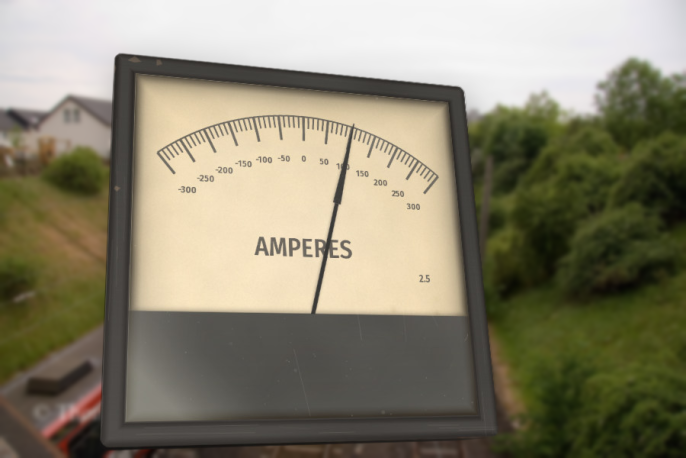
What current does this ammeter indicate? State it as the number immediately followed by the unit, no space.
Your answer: 100A
